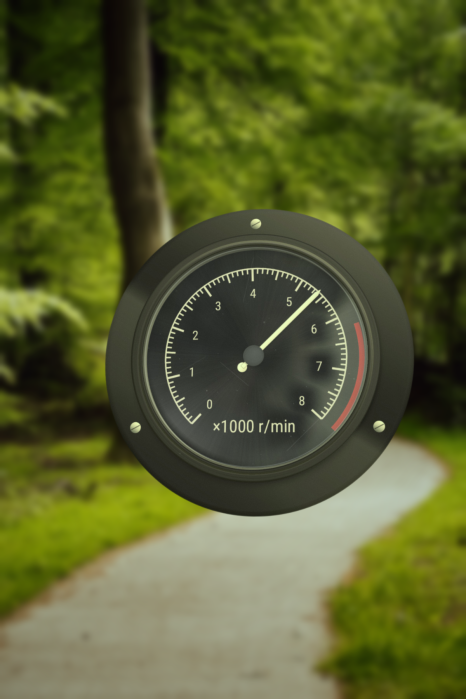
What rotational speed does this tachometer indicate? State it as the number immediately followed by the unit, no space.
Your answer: 5400rpm
